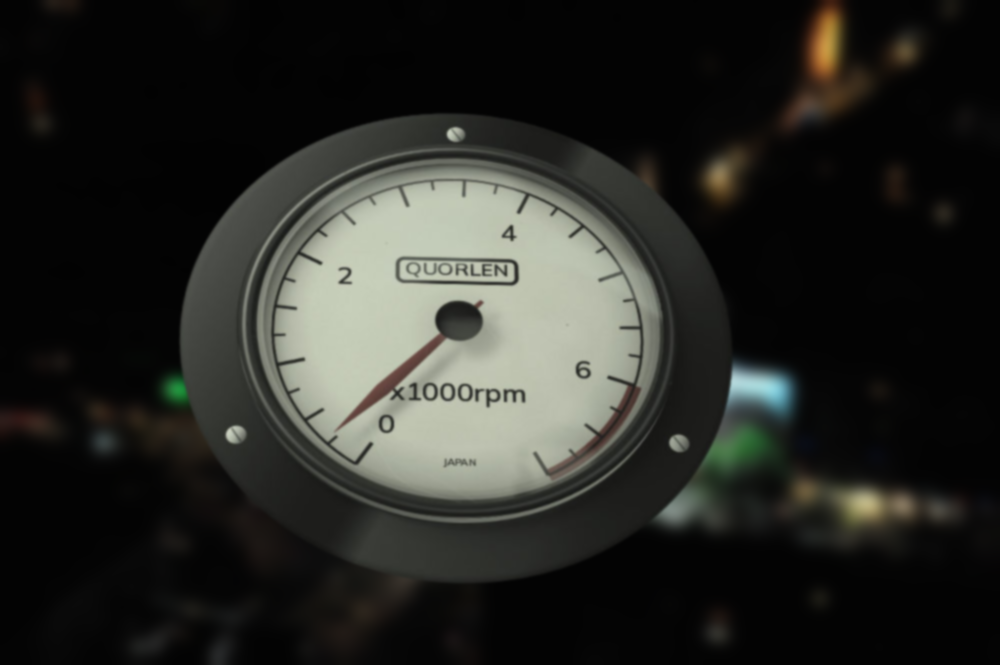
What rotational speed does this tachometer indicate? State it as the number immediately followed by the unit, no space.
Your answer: 250rpm
